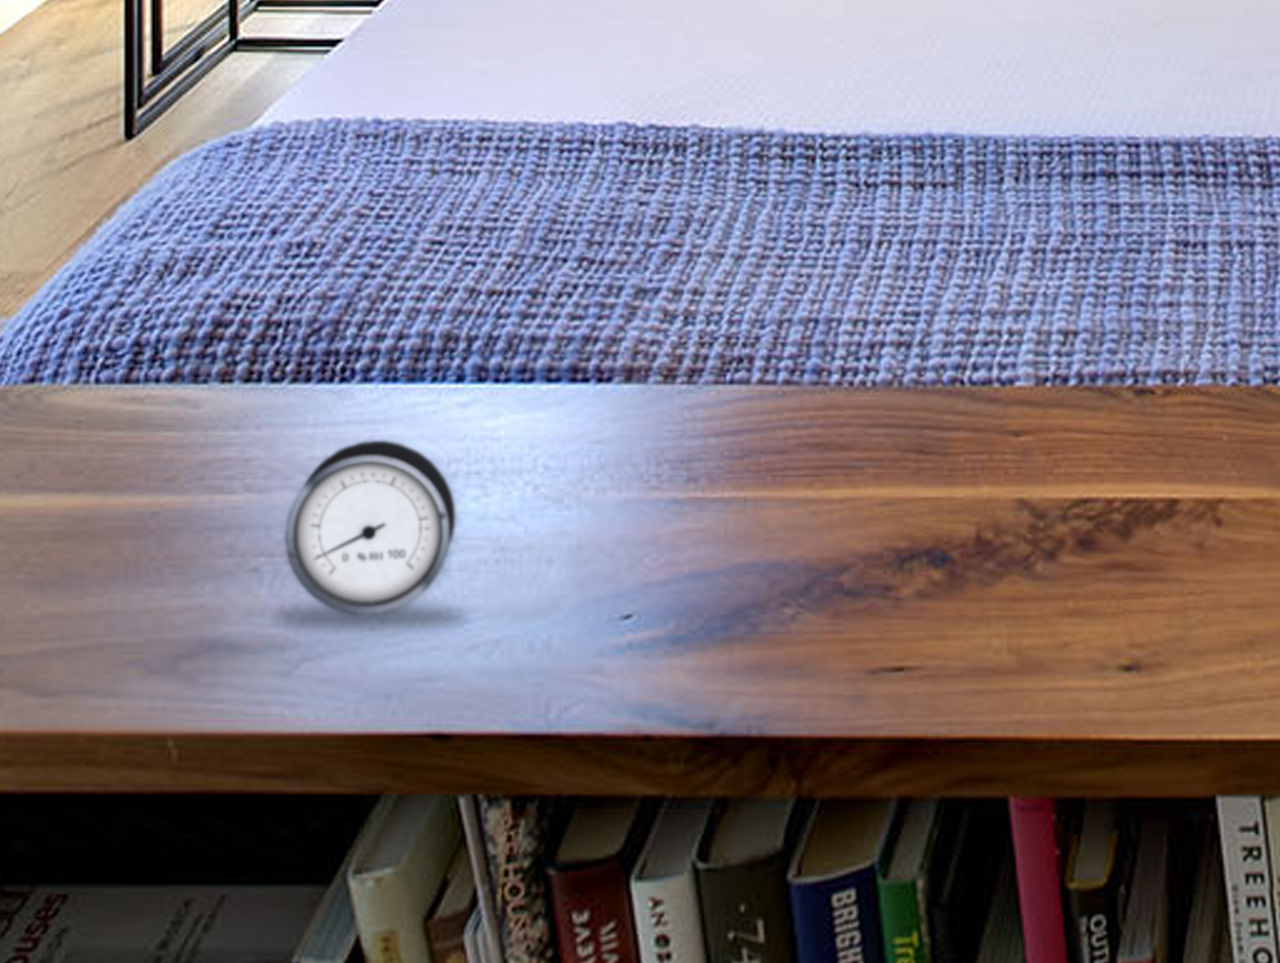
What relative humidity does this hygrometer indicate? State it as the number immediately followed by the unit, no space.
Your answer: 8%
